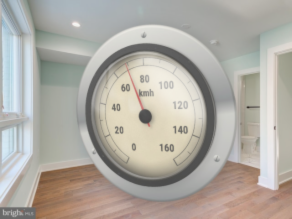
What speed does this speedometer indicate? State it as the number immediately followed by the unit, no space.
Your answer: 70km/h
